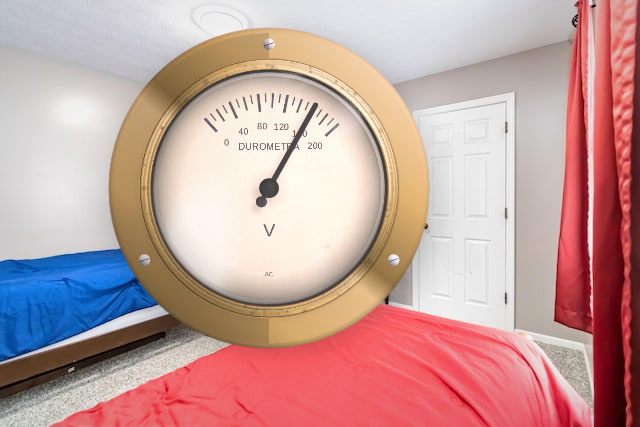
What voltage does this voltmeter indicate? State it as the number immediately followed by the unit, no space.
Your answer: 160V
